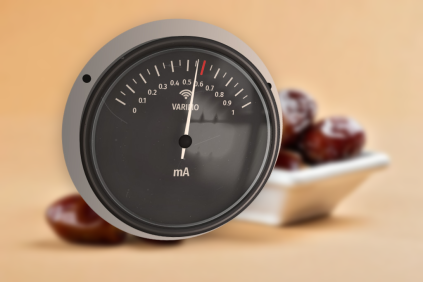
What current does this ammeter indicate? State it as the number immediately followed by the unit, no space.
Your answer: 0.55mA
